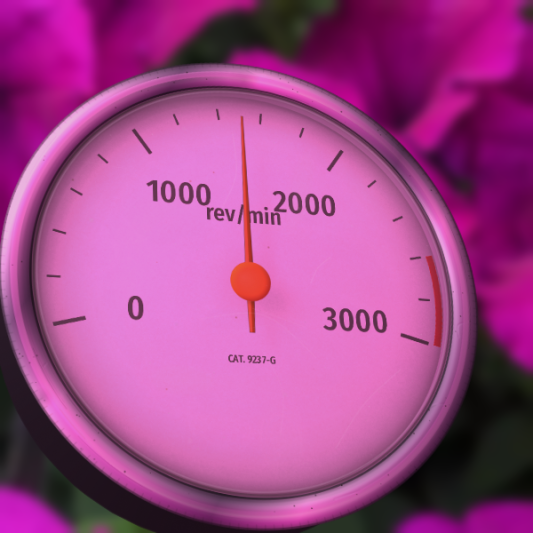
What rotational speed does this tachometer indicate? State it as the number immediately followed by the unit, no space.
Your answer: 1500rpm
